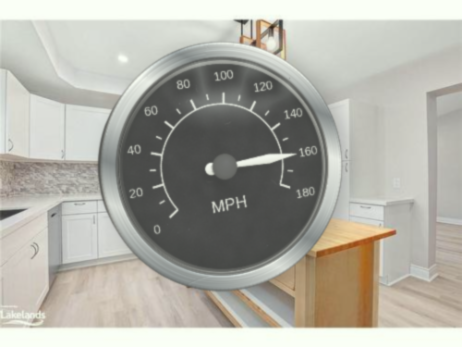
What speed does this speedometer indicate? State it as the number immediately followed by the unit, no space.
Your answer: 160mph
